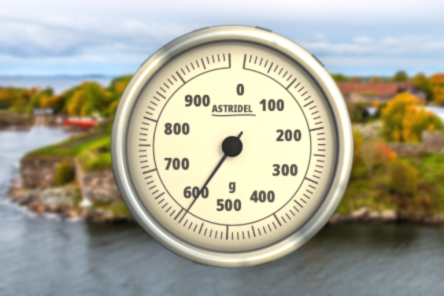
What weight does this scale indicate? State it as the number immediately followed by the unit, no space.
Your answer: 590g
